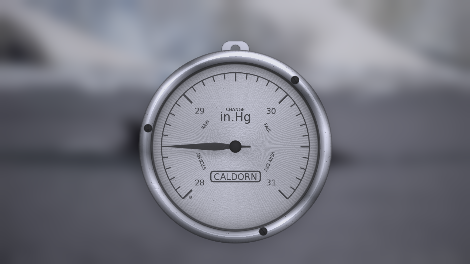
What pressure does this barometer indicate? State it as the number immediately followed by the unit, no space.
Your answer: 28.5inHg
